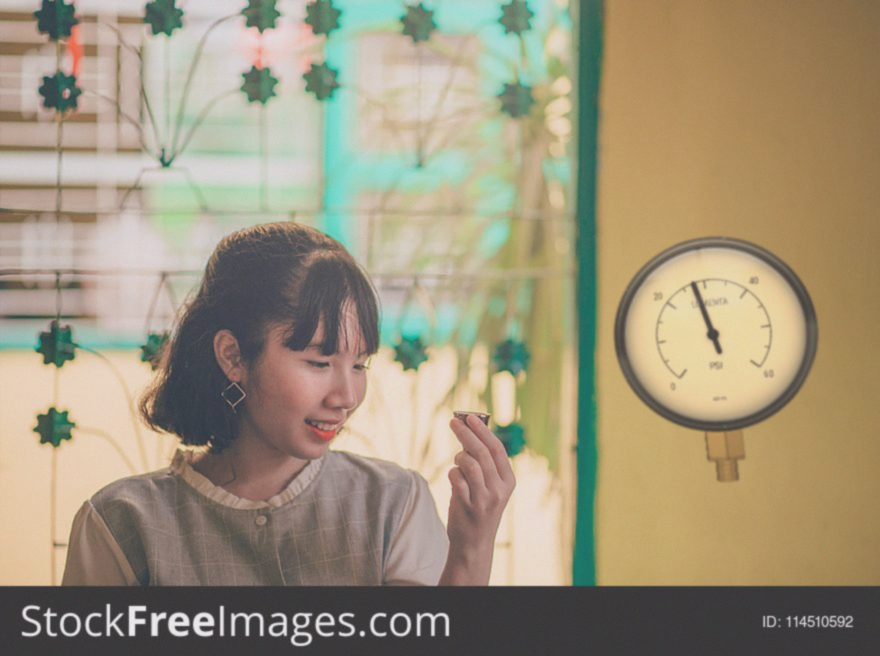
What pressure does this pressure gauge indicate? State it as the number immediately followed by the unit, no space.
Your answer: 27.5psi
